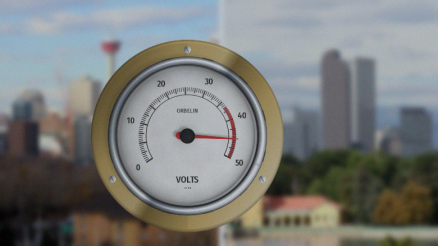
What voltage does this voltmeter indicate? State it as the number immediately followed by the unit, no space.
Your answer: 45V
